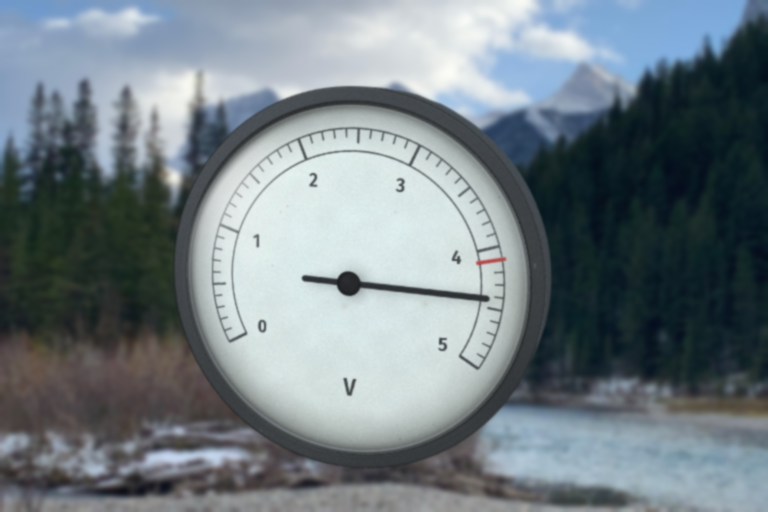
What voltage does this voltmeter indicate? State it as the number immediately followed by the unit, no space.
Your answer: 4.4V
